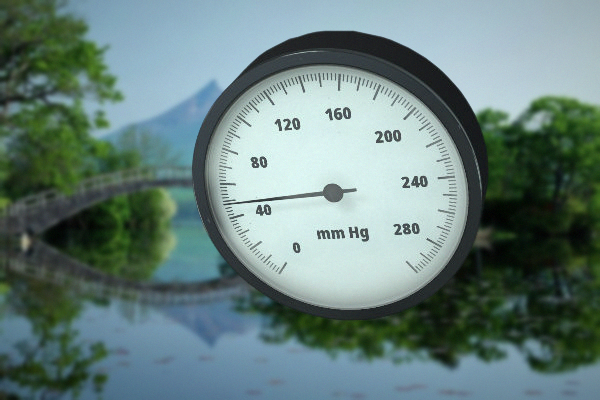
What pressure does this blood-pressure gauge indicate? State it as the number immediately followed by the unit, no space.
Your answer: 50mmHg
